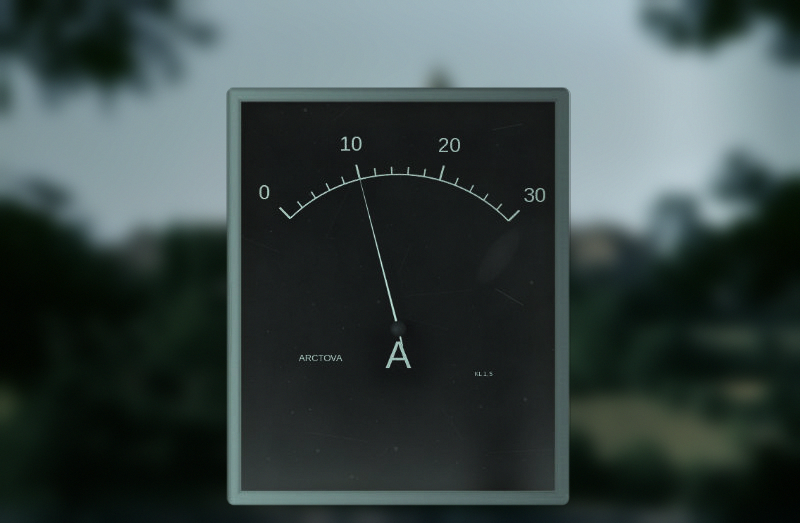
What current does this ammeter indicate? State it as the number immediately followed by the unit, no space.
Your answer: 10A
